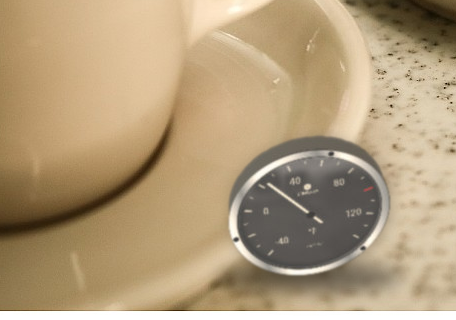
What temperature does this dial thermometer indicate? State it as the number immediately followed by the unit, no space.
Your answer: 25°F
